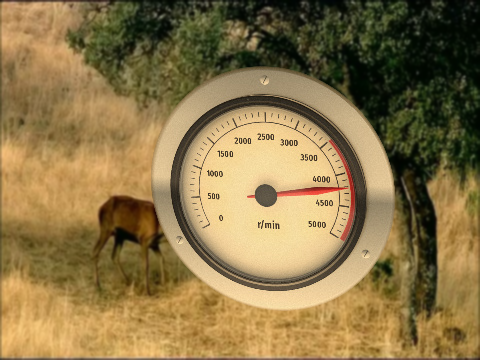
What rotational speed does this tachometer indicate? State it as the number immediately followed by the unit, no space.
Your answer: 4200rpm
